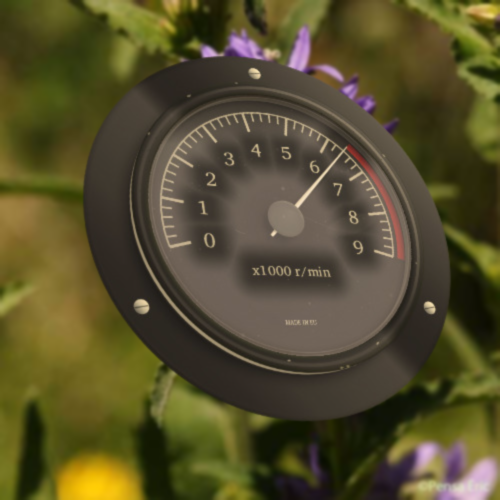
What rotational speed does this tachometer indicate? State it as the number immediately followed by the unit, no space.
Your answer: 6400rpm
